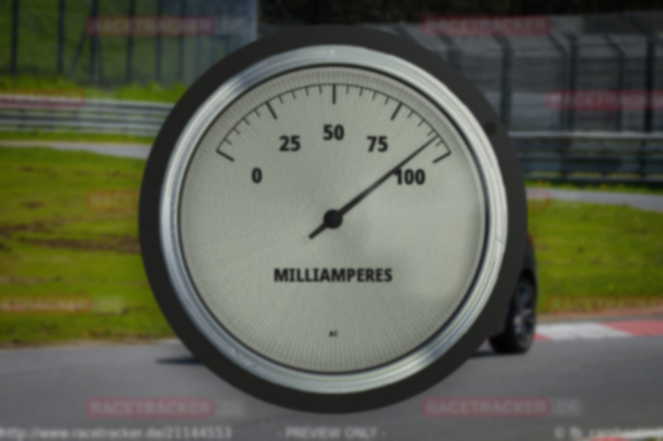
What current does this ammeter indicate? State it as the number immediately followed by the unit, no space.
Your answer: 92.5mA
